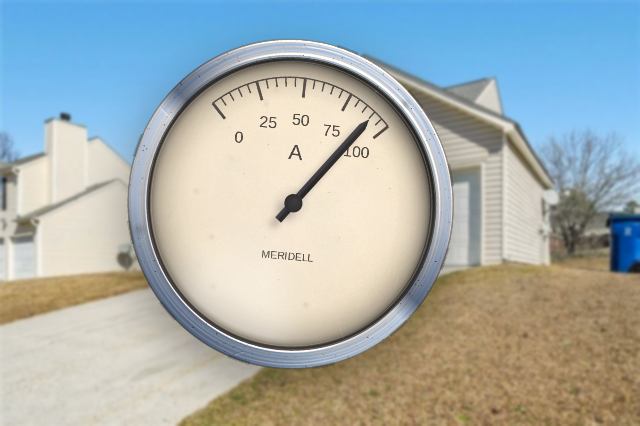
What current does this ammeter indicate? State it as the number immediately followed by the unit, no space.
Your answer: 90A
